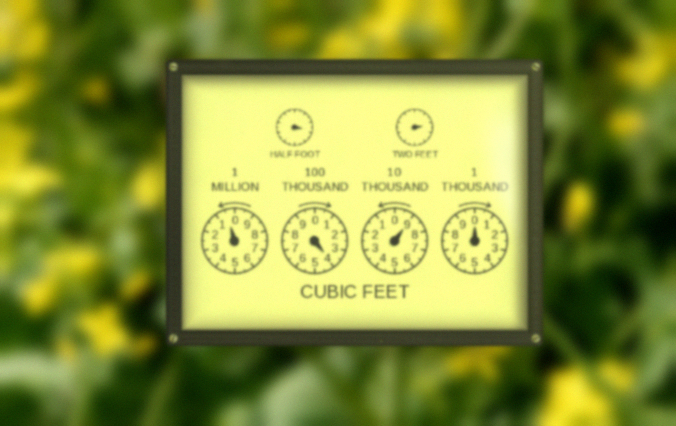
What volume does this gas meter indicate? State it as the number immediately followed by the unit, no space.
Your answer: 39000ft³
